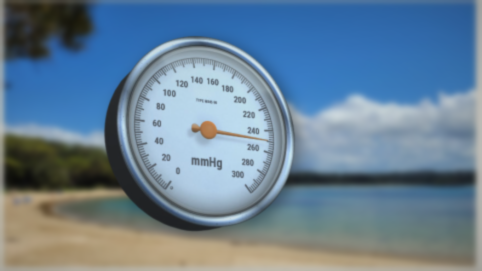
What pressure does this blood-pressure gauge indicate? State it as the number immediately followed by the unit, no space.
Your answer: 250mmHg
